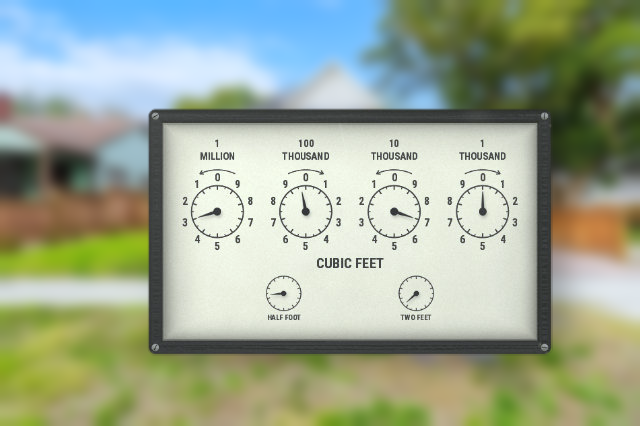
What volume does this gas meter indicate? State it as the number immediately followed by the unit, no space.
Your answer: 297000ft³
